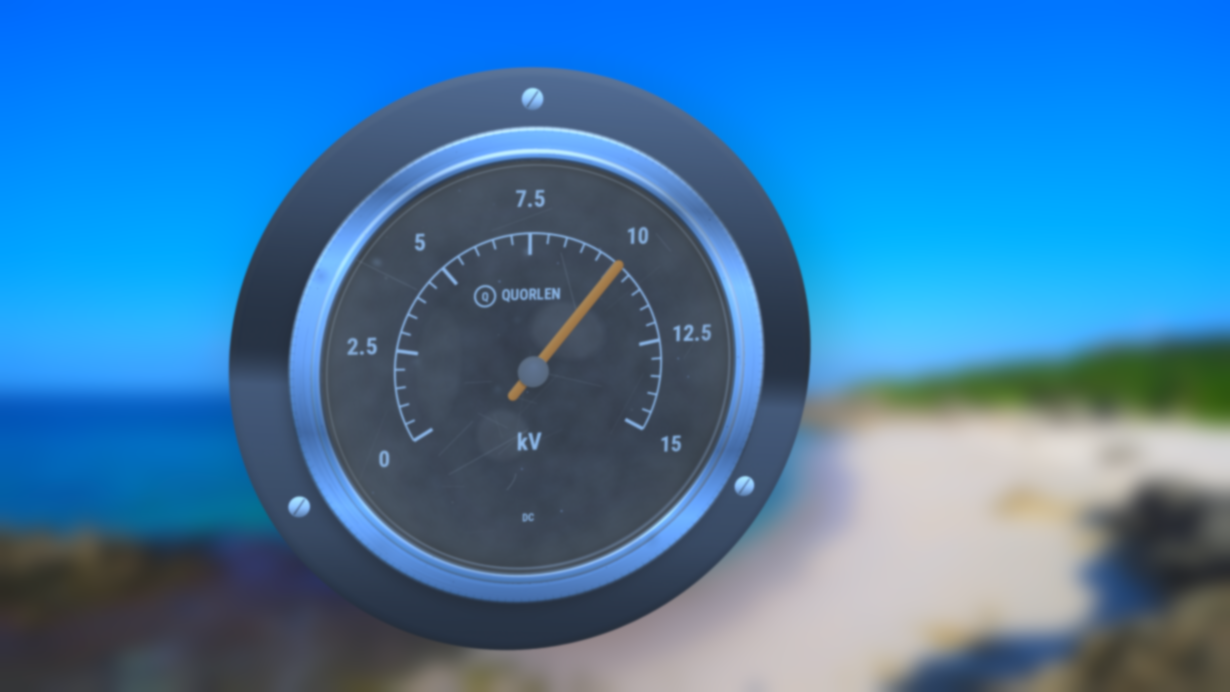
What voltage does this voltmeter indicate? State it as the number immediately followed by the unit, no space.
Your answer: 10kV
